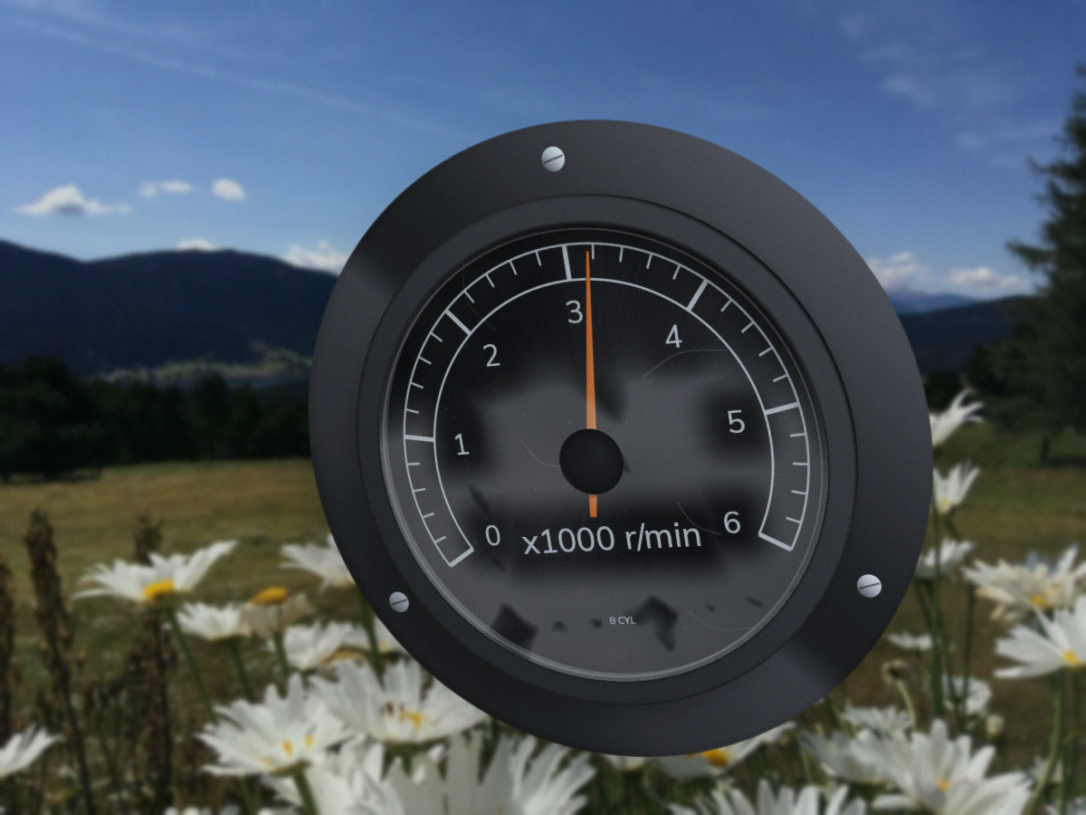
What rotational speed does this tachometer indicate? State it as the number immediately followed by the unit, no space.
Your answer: 3200rpm
